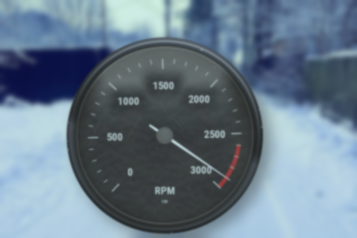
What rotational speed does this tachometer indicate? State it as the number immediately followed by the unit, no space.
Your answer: 2900rpm
